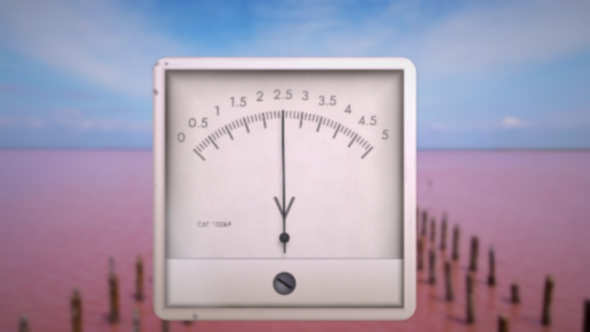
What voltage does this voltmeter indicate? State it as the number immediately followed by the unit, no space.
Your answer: 2.5V
